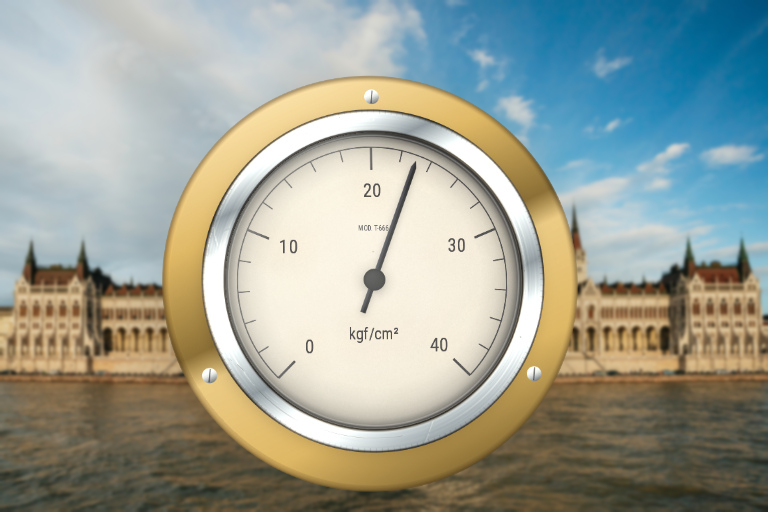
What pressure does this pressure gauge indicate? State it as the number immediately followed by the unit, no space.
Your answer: 23kg/cm²
